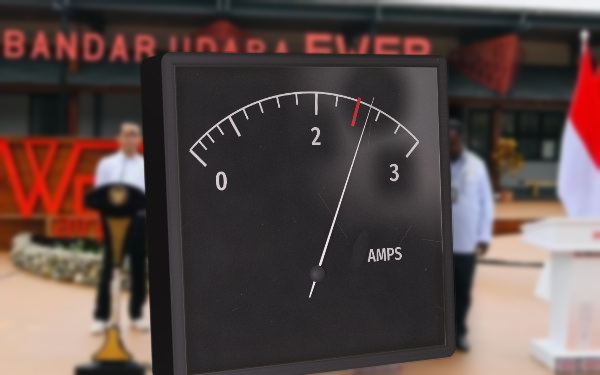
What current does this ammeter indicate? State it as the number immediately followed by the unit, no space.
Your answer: 2.5A
